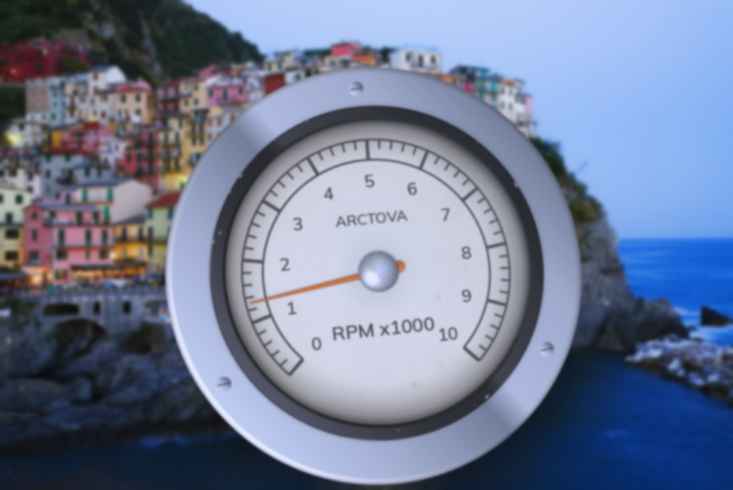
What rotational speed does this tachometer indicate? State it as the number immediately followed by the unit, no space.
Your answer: 1300rpm
